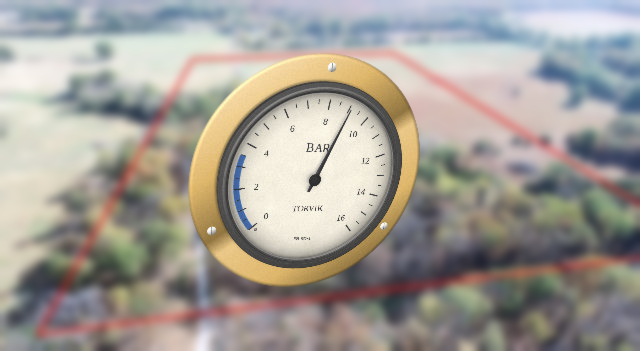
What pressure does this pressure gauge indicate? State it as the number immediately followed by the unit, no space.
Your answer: 9bar
